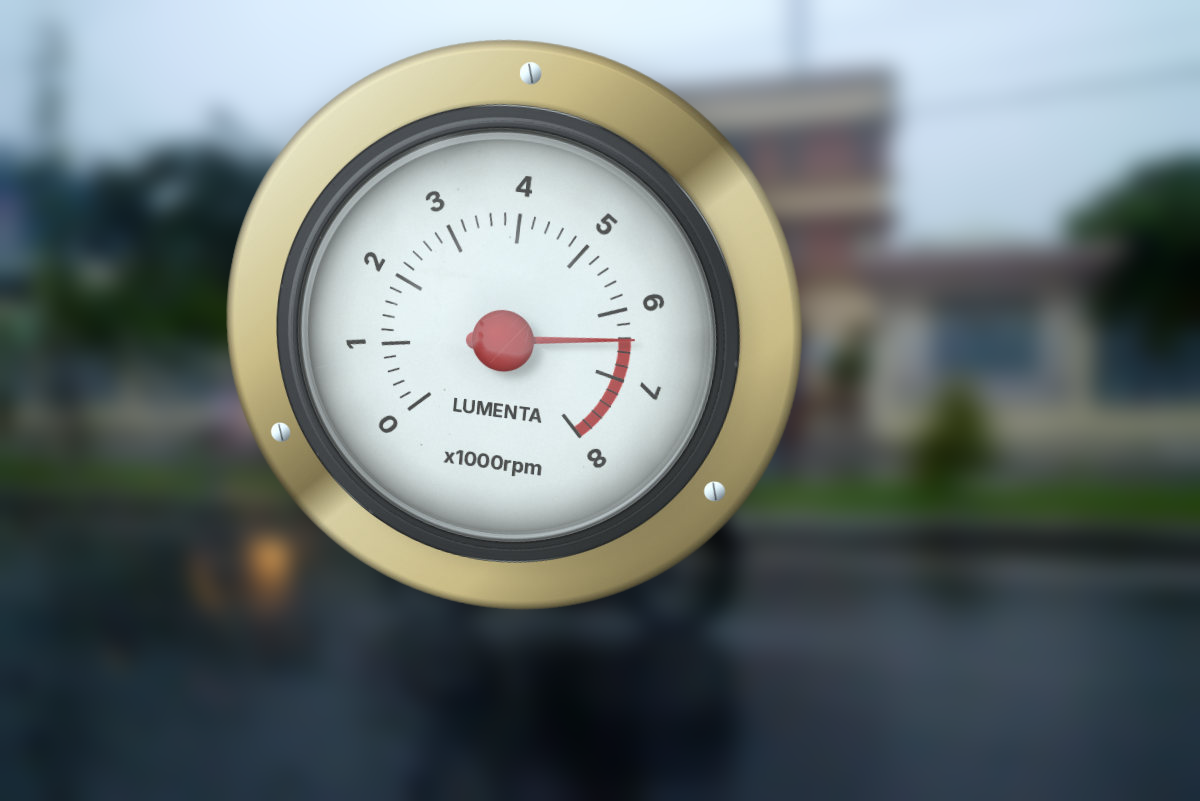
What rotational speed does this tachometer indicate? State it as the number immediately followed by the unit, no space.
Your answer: 6400rpm
